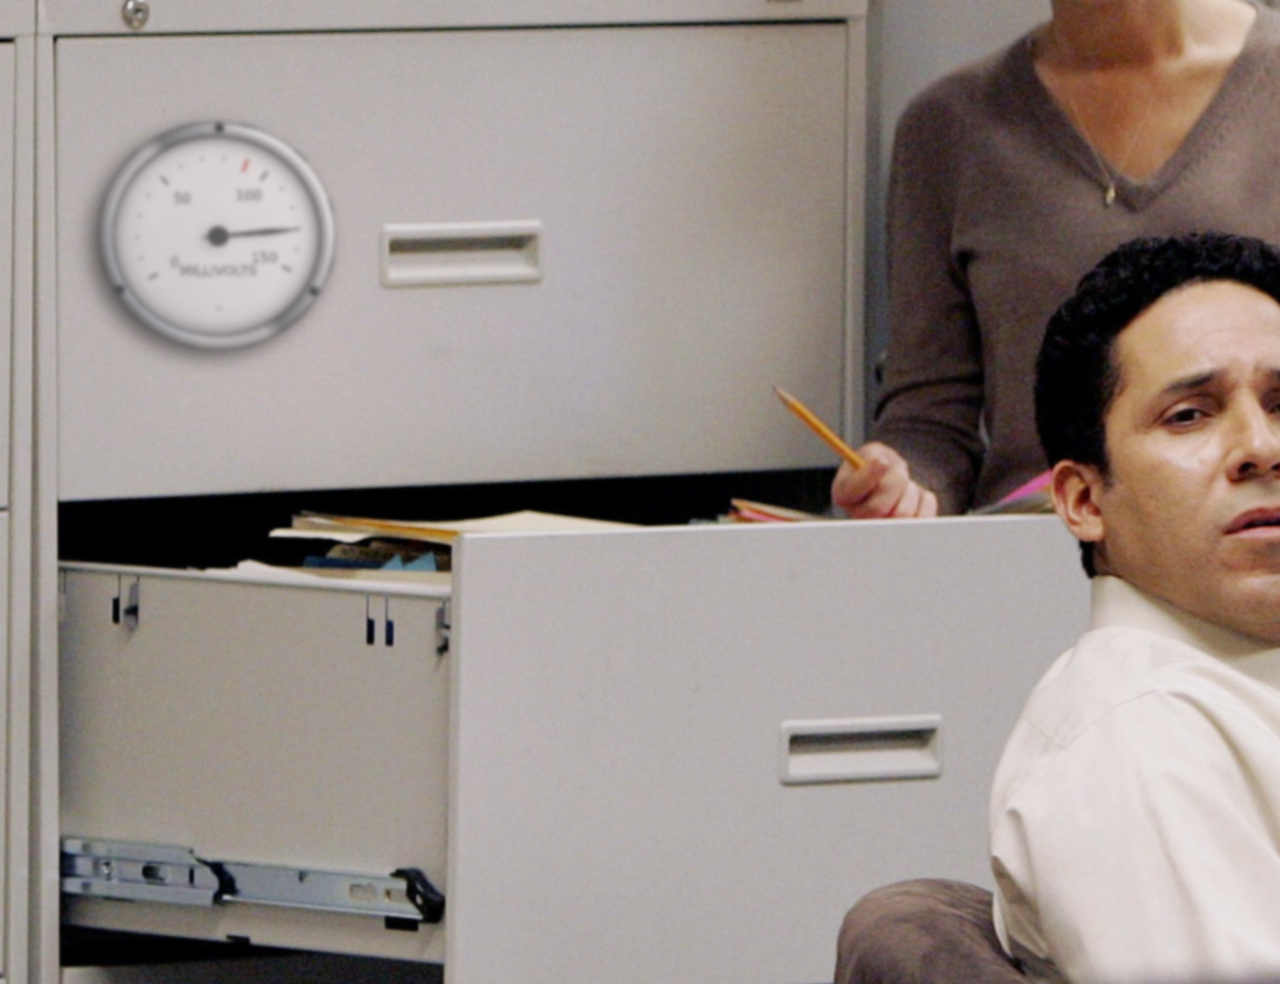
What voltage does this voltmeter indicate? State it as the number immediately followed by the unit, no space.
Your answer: 130mV
